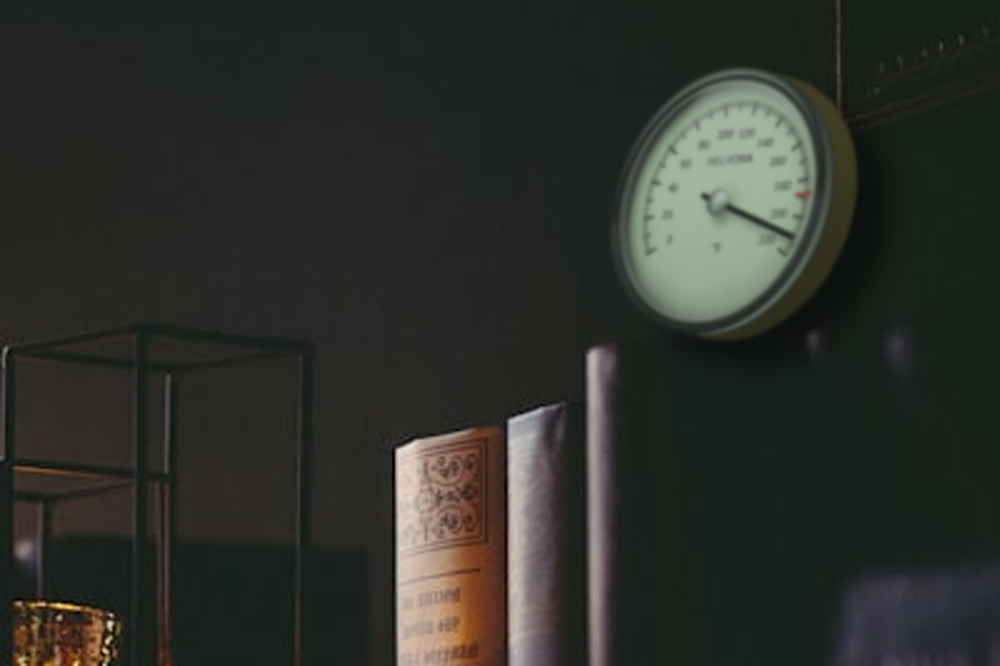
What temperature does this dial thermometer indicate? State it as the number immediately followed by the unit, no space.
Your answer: 210°F
